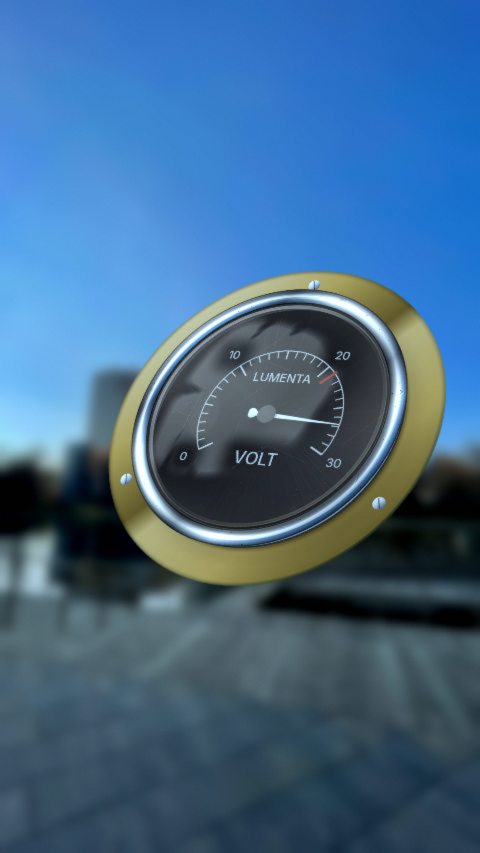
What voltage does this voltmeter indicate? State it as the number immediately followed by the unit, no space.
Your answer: 27V
